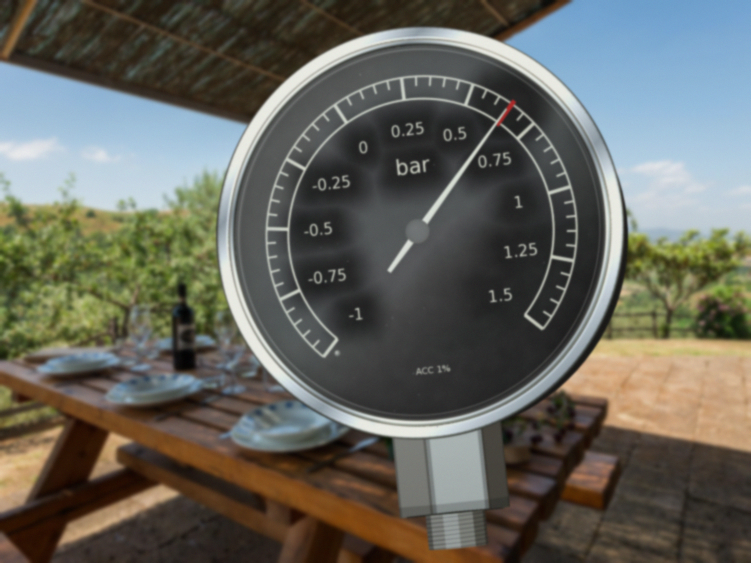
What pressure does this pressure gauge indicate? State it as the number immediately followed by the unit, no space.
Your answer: 0.65bar
